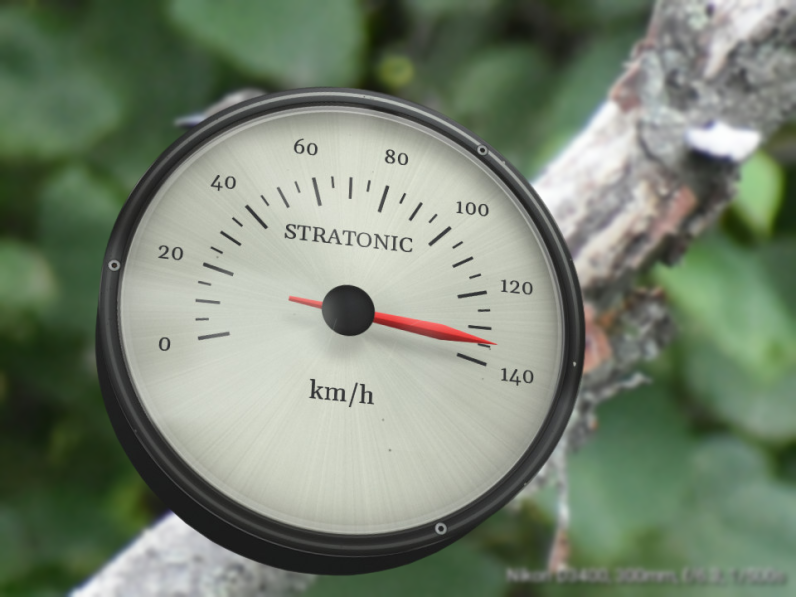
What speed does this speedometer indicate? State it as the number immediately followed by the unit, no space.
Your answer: 135km/h
